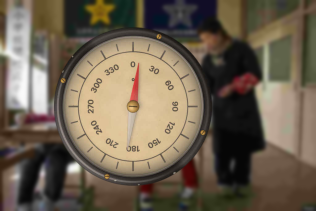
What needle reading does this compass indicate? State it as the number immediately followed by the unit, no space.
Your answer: 7.5°
